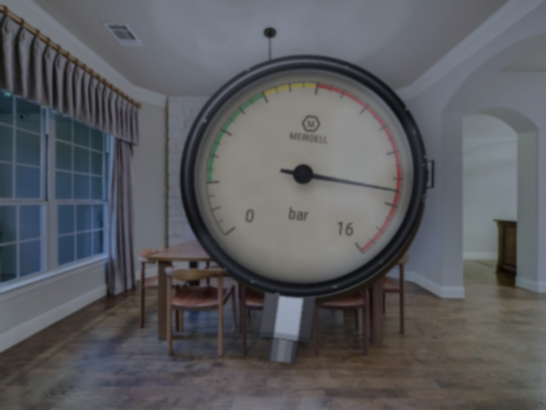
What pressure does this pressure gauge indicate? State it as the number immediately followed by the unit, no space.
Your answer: 13.5bar
